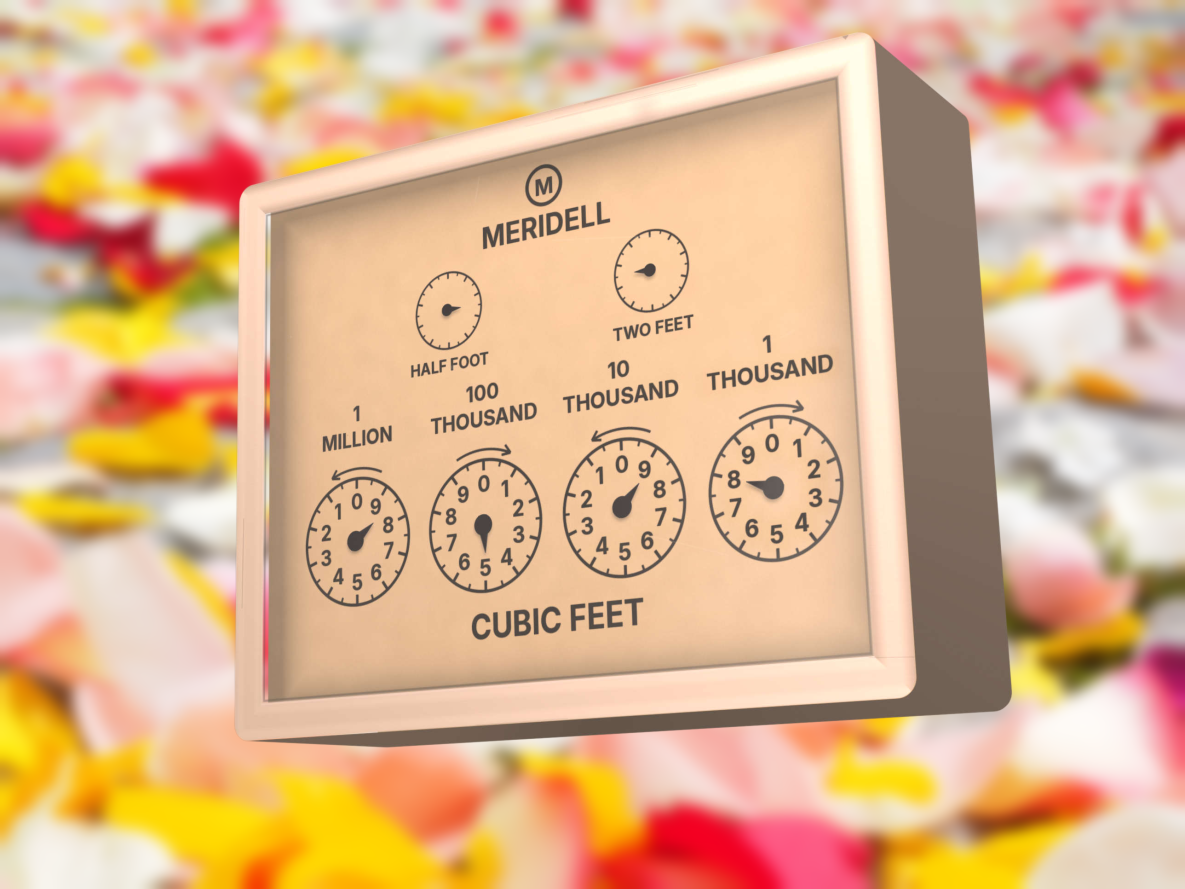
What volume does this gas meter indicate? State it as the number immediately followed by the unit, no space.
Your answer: 848800ft³
